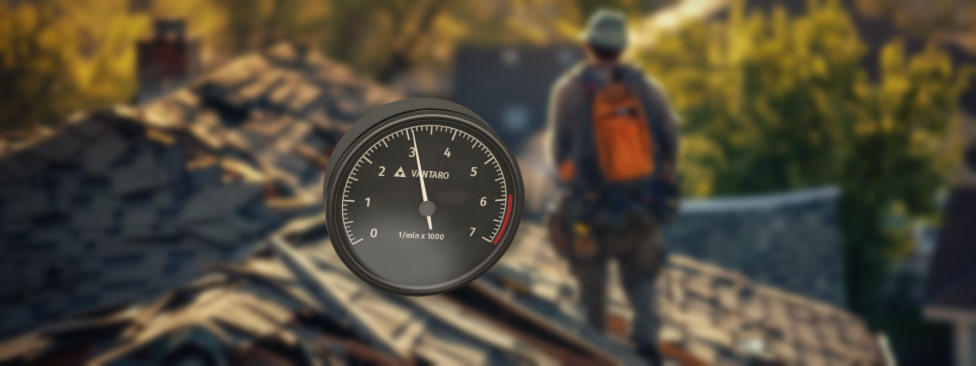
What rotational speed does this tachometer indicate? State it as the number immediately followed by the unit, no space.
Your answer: 3100rpm
